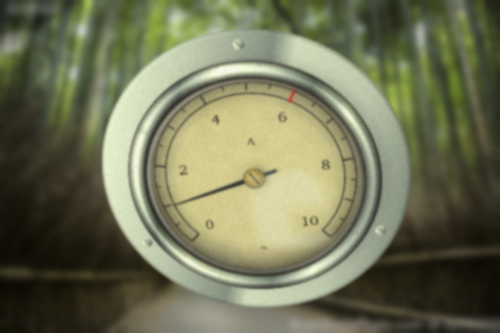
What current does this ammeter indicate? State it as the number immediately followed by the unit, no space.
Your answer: 1A
